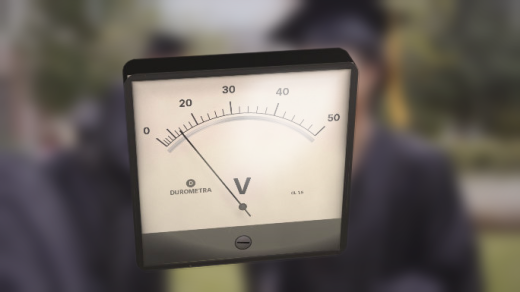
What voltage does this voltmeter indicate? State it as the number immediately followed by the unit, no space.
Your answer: 14V
